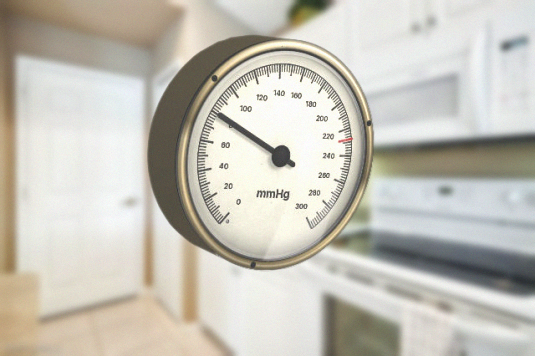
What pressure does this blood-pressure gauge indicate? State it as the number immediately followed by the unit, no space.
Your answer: 80mmHg
